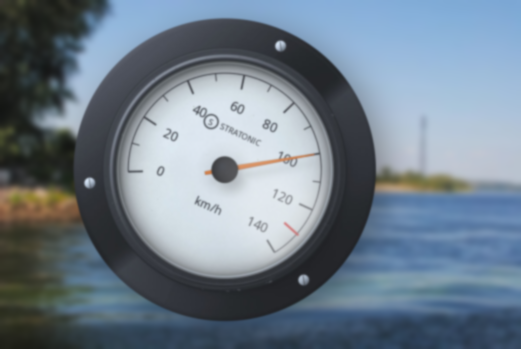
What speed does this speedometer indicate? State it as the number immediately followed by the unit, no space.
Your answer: 100km/h
